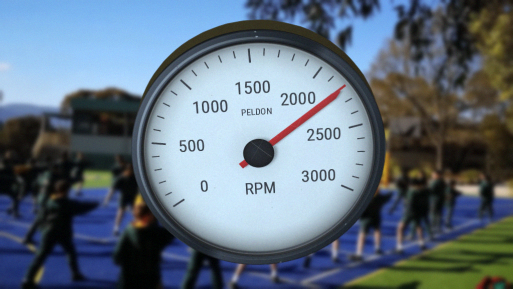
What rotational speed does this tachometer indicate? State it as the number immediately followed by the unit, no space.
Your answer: 2200rpm
